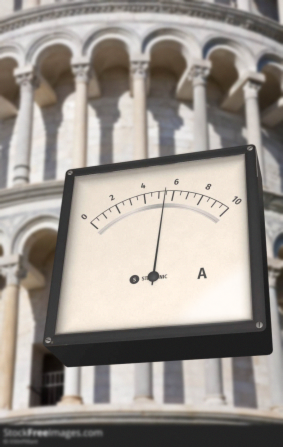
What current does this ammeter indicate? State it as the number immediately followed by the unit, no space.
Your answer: 5.5A
